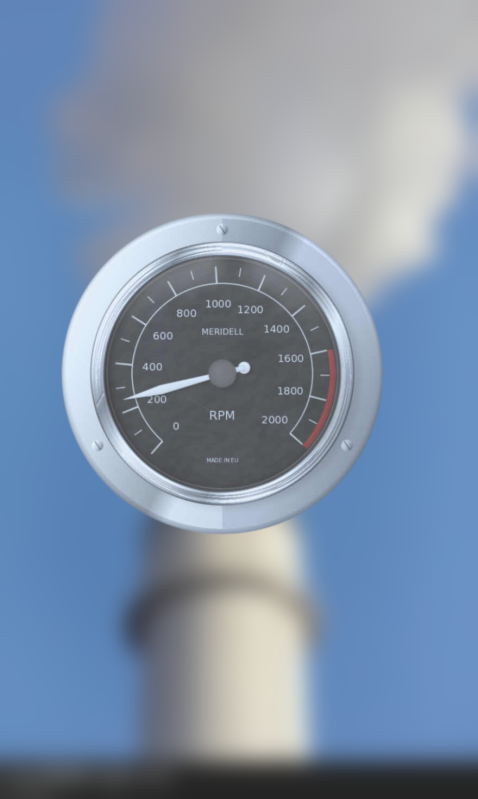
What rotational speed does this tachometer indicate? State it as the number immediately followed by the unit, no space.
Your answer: 250rpm
